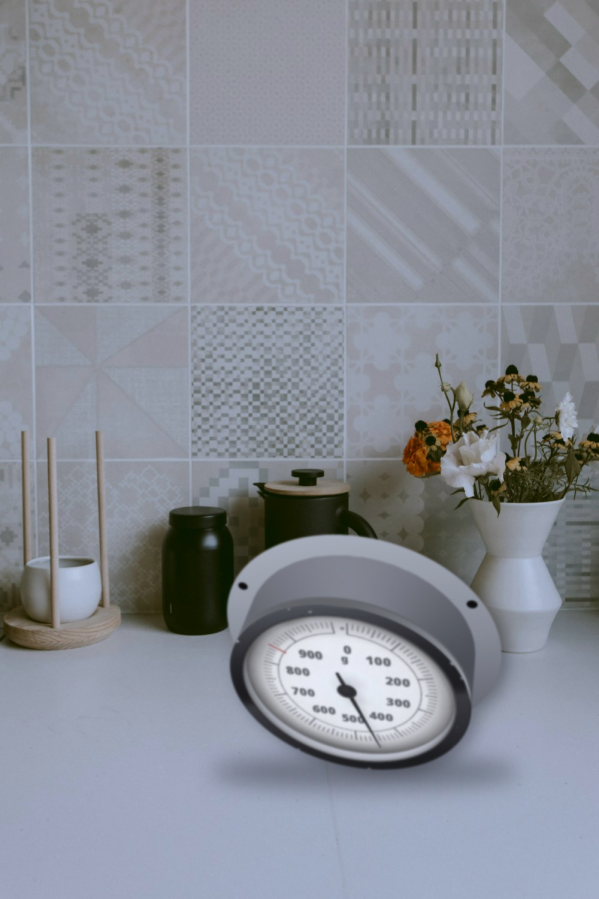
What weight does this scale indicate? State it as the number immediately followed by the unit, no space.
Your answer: 450g
